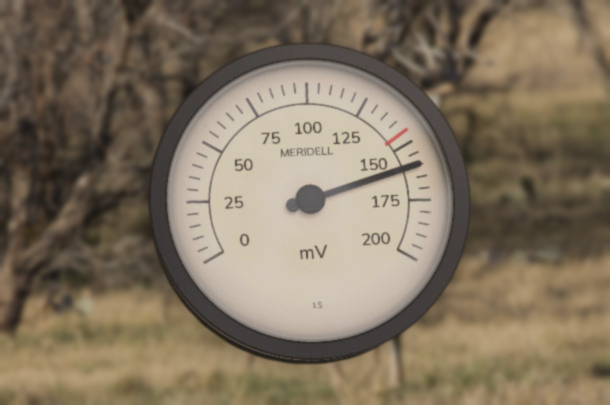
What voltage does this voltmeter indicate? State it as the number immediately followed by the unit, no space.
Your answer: 160mV
